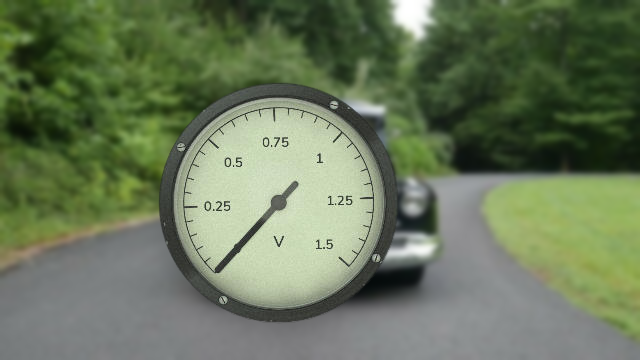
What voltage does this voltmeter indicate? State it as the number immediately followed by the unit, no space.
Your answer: 0V
